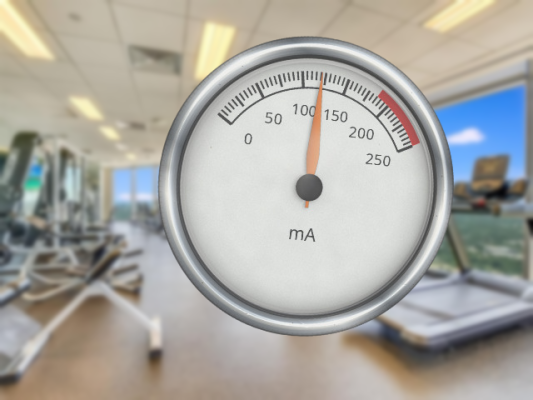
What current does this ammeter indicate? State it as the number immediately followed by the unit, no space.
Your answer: 120mA
